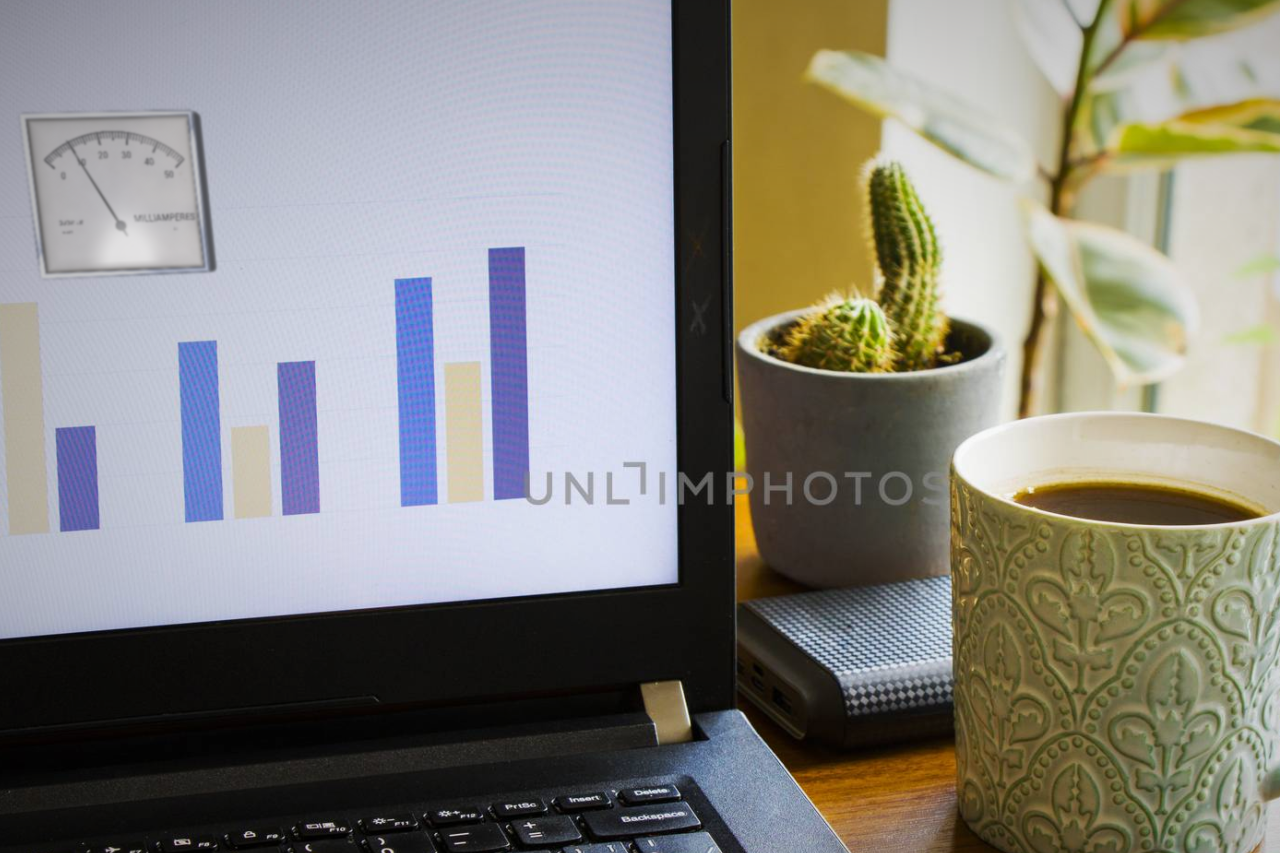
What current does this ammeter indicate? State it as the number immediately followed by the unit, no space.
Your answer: 10mA
